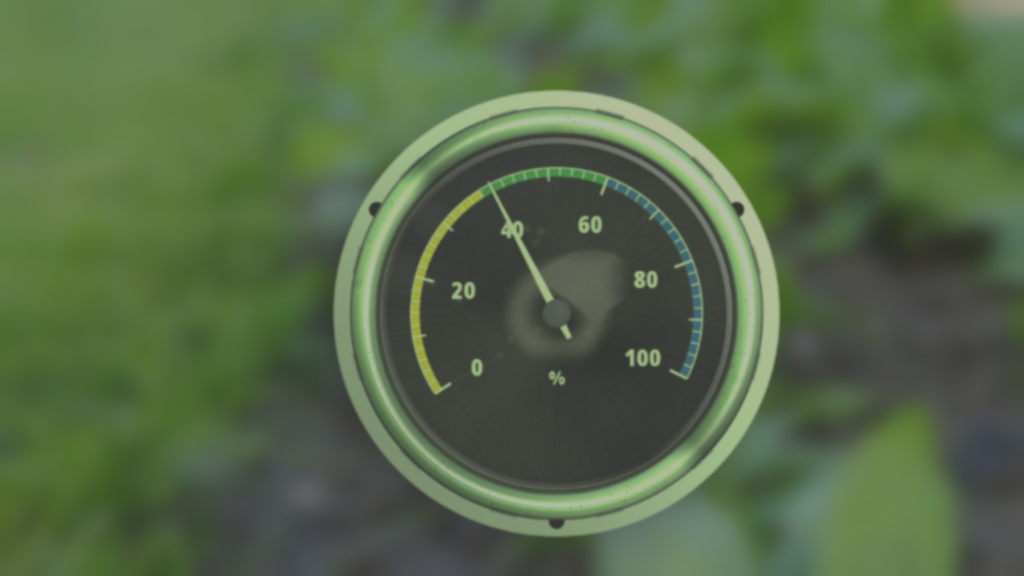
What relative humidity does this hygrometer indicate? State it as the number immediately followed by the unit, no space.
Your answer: 40%
